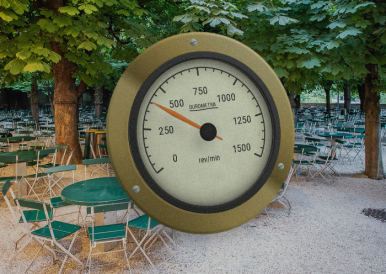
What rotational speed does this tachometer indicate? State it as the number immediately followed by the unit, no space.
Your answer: 400rpm
